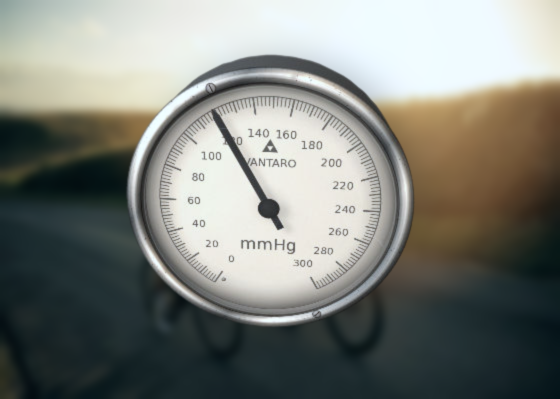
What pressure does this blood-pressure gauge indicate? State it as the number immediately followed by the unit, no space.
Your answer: 120mmHg
